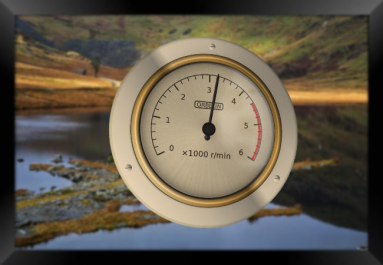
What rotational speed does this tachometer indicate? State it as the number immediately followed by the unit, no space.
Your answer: 3200rpm
